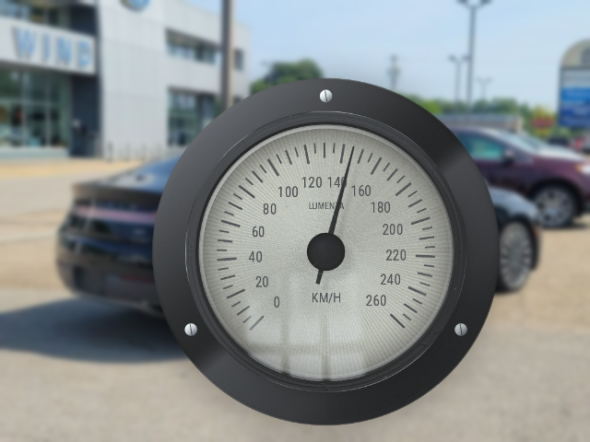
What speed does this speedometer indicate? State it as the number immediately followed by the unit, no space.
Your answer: 145km/h
